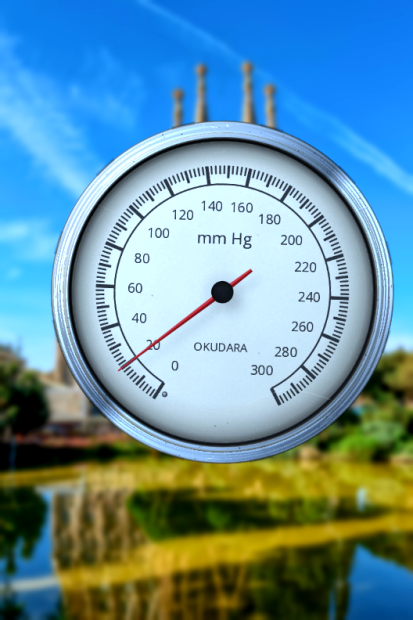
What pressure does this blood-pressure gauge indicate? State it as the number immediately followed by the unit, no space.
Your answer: 20mmHg
